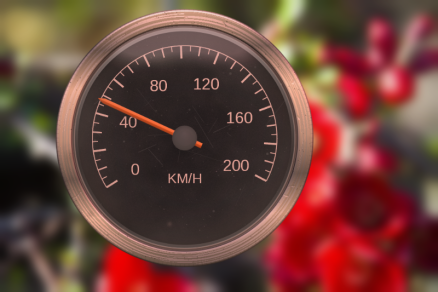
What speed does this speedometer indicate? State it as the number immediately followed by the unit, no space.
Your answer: 47.5km/h
